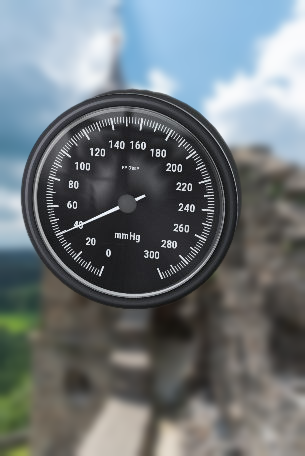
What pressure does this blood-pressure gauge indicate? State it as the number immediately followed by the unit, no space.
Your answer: 40mmHg
